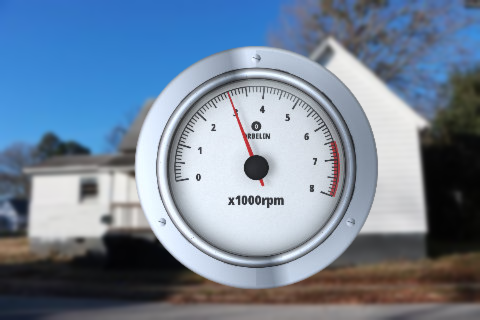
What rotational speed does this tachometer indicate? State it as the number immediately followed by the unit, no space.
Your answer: 3000rpm
